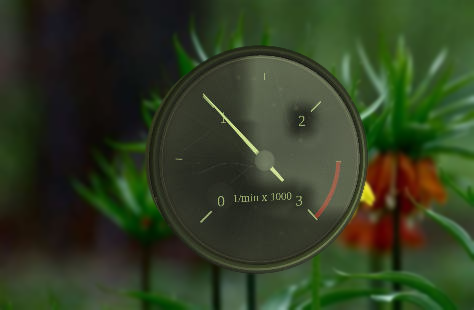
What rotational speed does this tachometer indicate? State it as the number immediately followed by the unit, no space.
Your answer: 1000rpm
